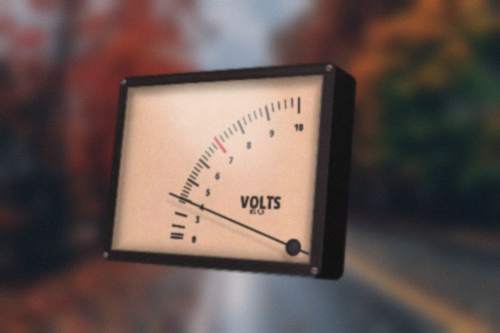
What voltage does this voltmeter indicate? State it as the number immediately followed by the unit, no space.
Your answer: 4V
